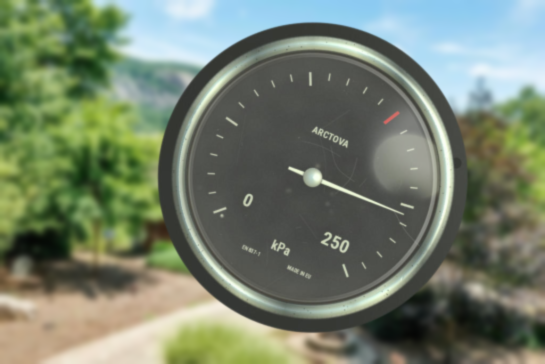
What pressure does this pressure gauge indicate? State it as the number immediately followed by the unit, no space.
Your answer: 205kPa
